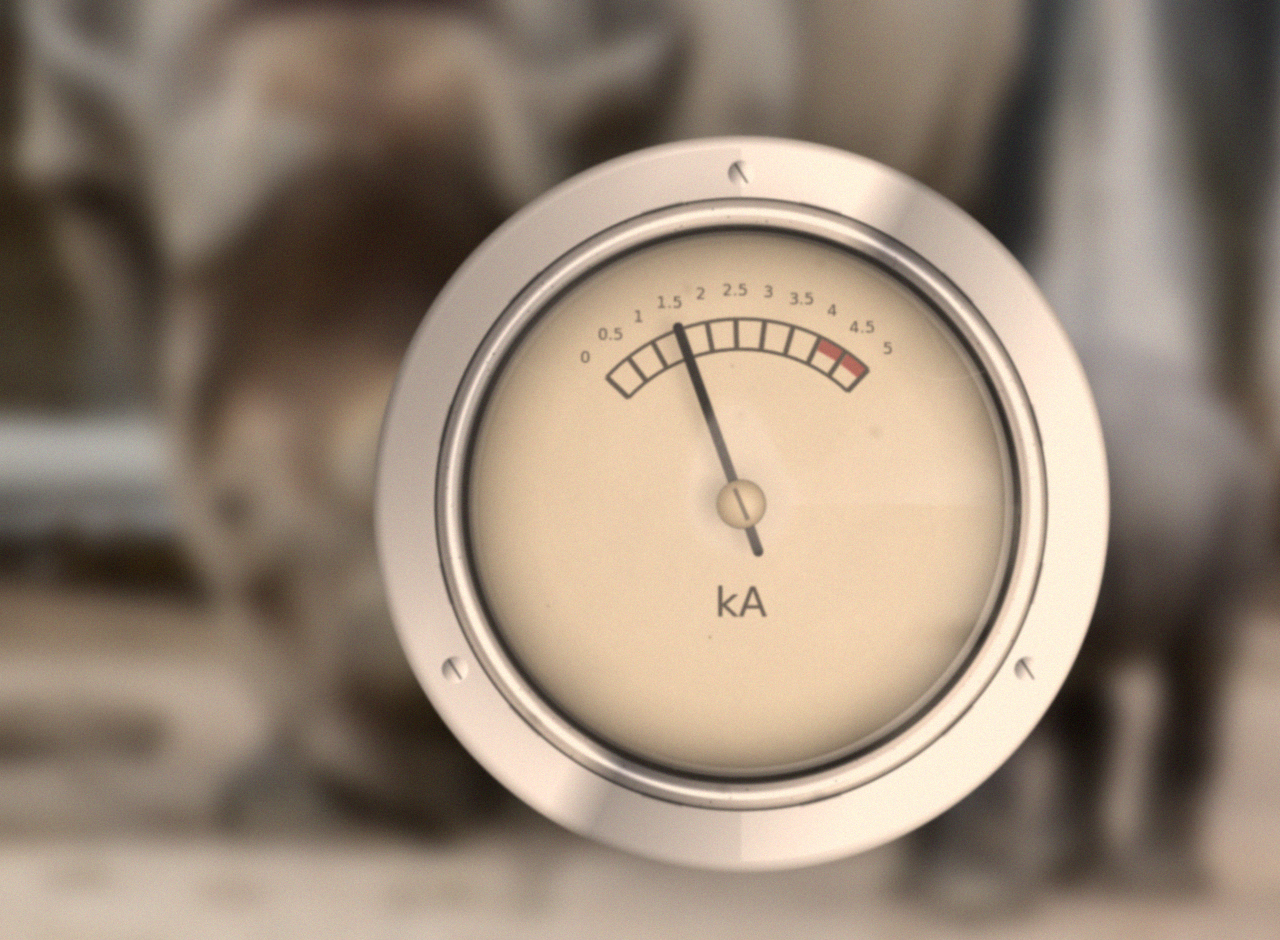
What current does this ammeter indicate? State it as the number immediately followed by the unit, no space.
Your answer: 1.5kA
